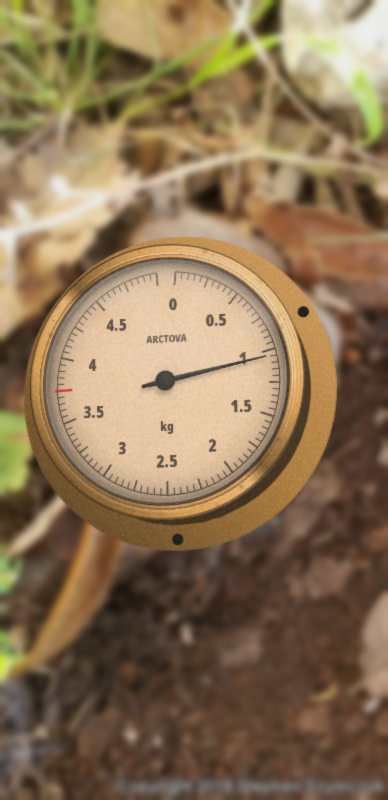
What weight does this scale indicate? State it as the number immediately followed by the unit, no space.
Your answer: 1.05kg
